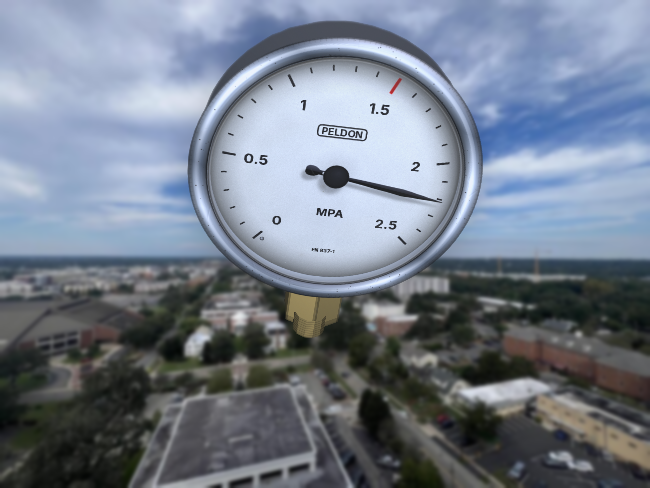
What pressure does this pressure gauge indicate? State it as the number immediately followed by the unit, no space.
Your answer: 2.2MPa
